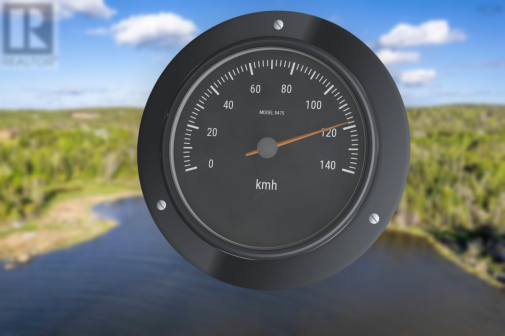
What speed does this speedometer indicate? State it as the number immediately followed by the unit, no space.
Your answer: 118km/h
